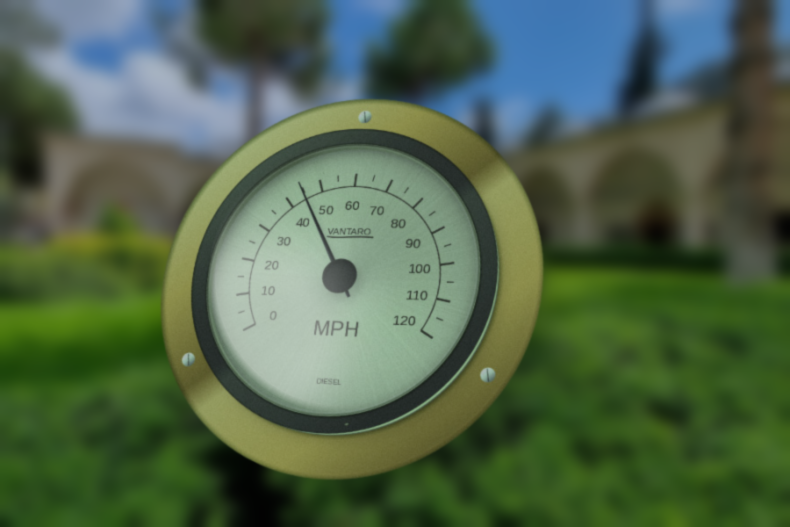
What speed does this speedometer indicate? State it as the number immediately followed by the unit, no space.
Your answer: 45mph
